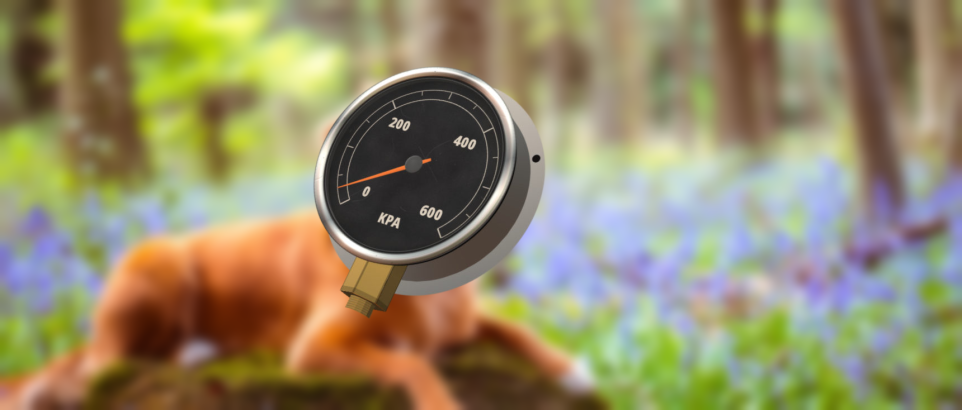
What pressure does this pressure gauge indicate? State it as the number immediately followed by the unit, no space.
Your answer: 25kPa
